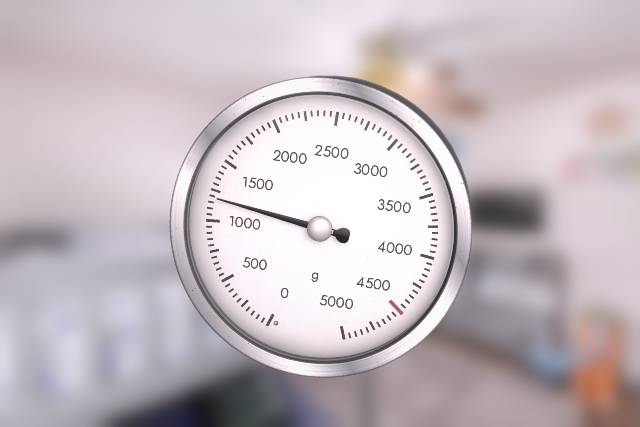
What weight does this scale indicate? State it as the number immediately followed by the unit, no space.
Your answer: 1200g
